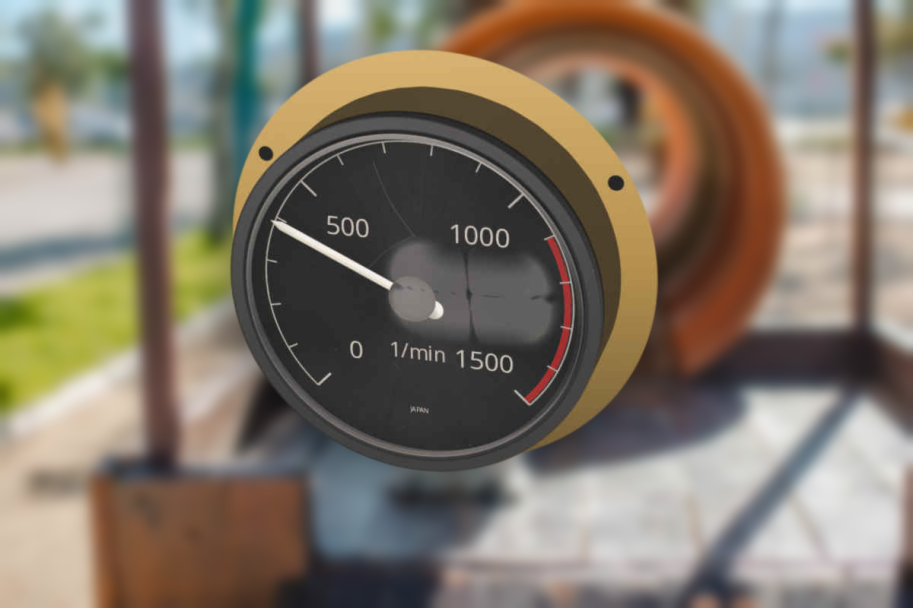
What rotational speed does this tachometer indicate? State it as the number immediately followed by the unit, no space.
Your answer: 400rpm
